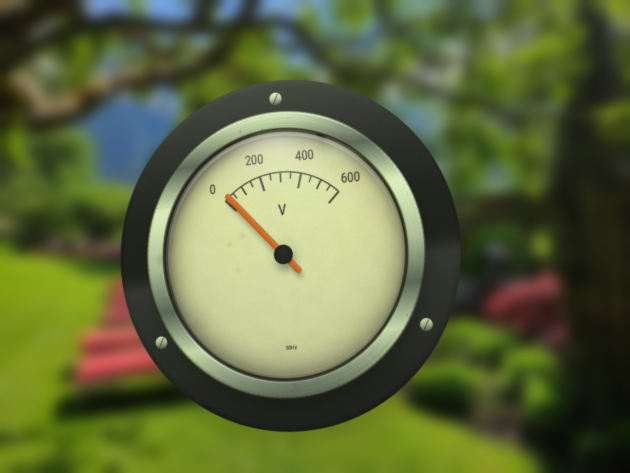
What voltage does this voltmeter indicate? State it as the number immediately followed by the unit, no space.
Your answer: 25V
